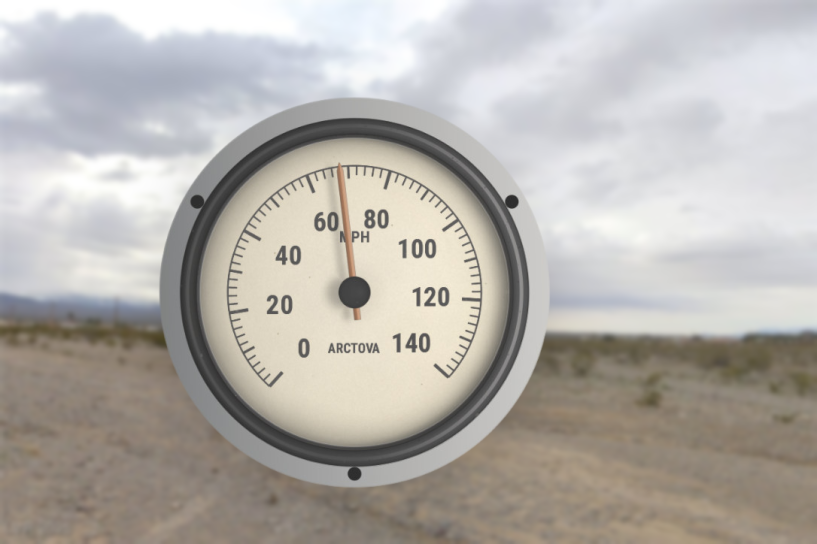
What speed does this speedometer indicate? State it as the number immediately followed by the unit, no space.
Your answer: 68mph
